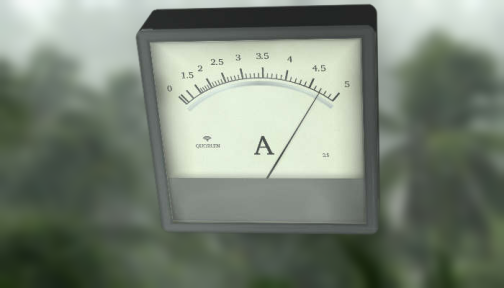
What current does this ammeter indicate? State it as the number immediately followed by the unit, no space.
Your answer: 4.7A
